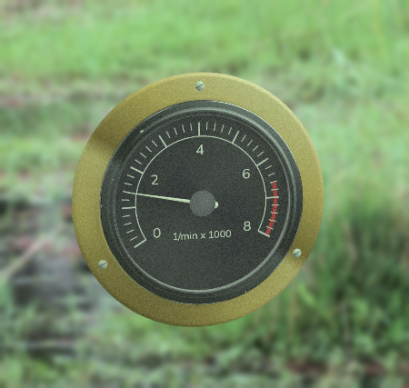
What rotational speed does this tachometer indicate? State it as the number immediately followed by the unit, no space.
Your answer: 1400rpm
